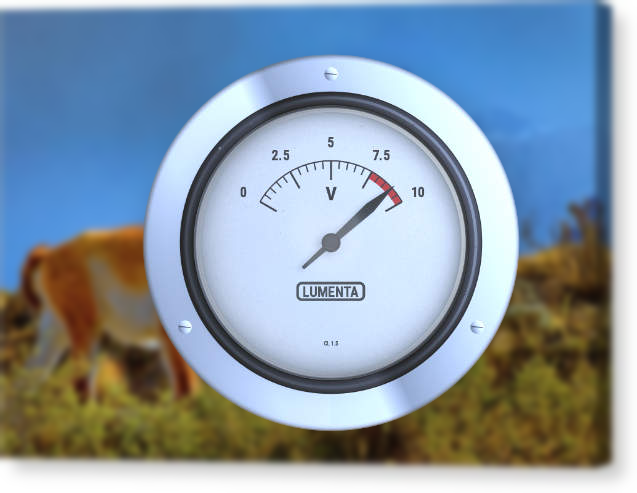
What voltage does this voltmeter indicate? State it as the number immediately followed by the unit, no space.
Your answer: 9V
